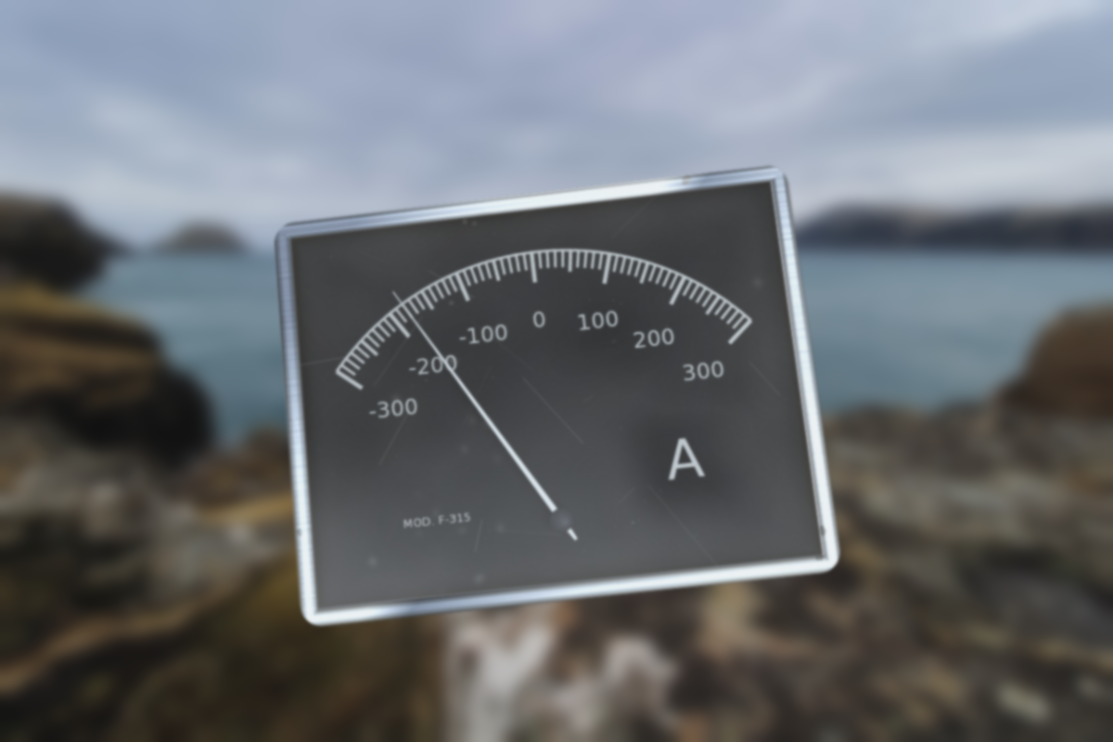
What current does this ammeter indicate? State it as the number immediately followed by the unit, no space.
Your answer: -180A
